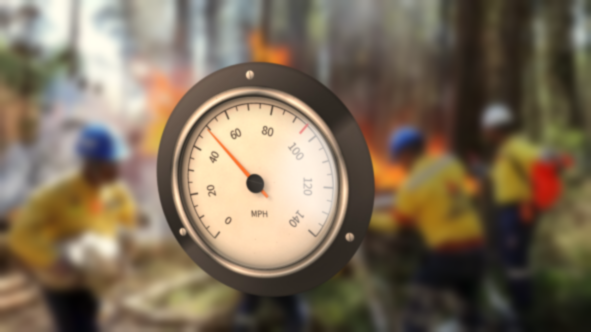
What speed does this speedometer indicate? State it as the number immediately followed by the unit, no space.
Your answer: 50mph
